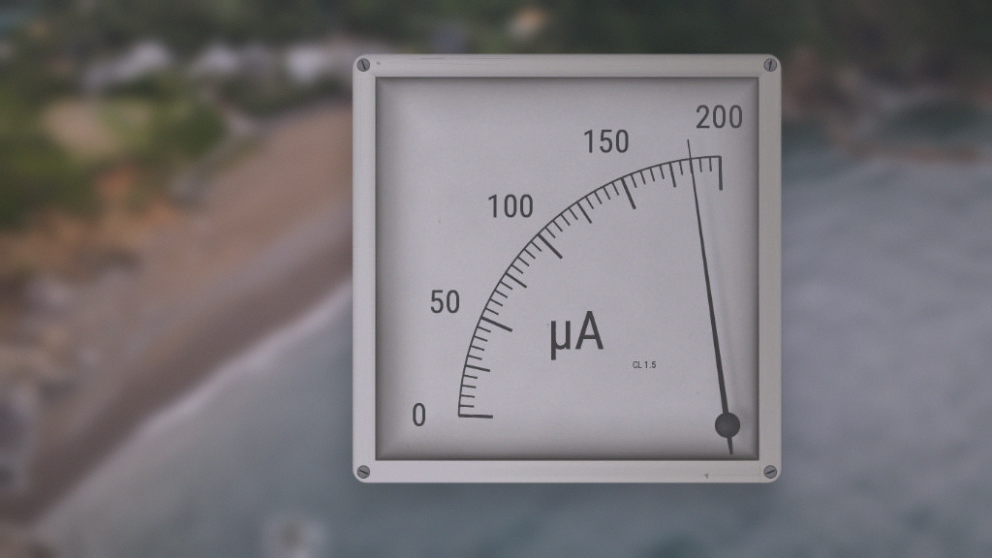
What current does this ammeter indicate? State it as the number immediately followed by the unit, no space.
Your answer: 185µA
